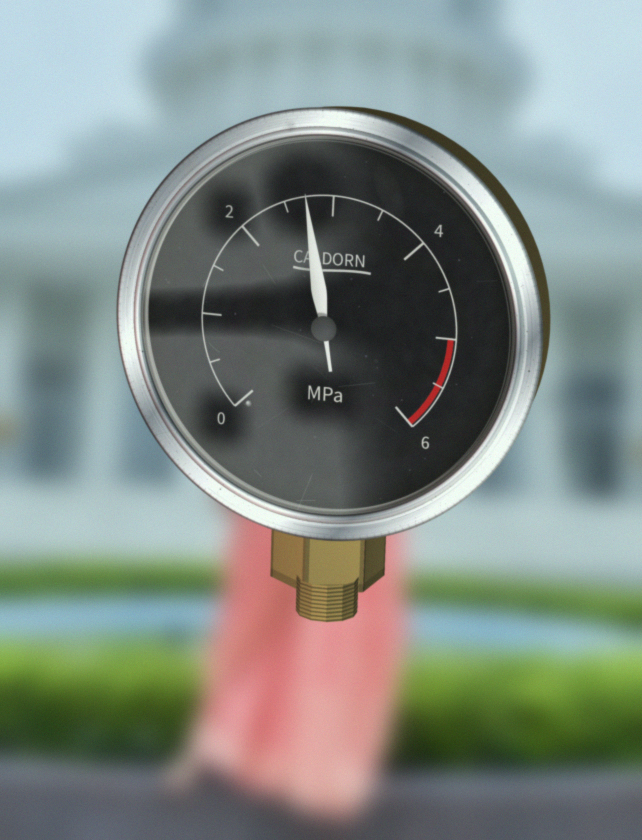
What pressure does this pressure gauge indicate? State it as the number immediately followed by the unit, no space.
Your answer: 2.75MPa
